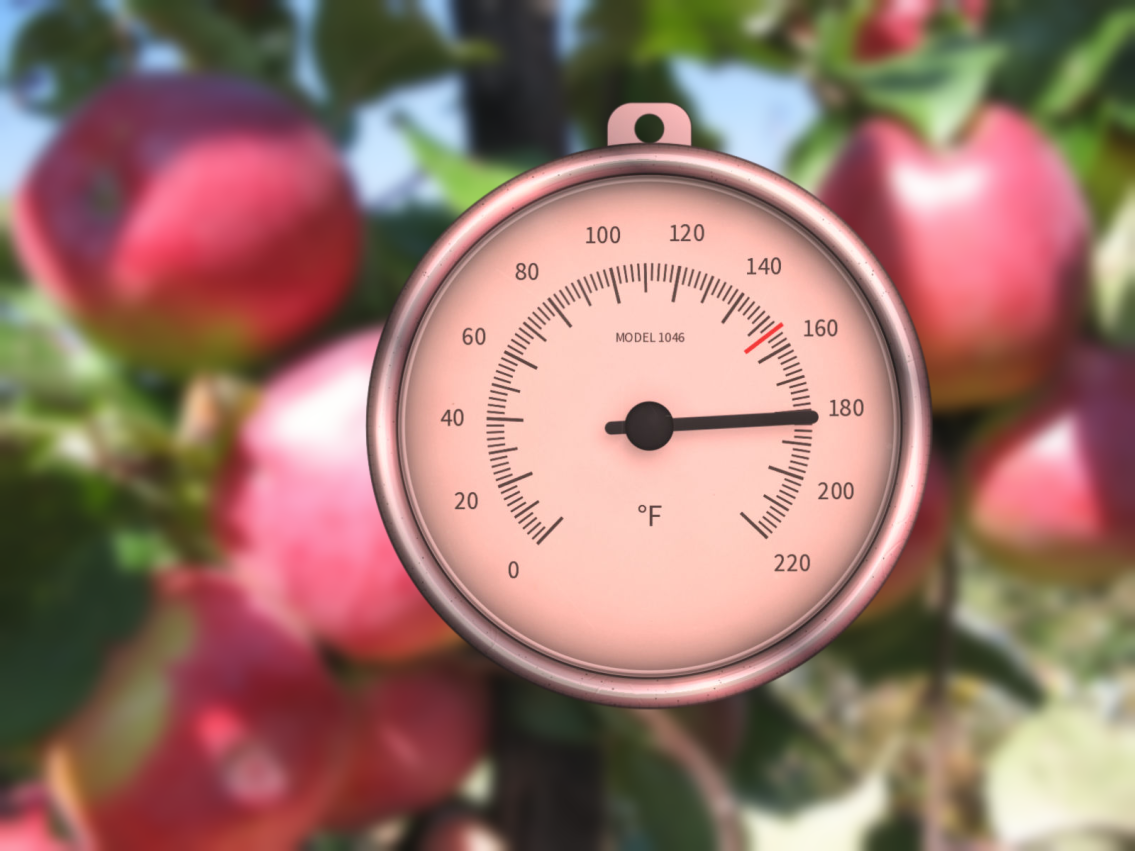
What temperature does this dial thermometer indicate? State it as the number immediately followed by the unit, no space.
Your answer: 182°F
